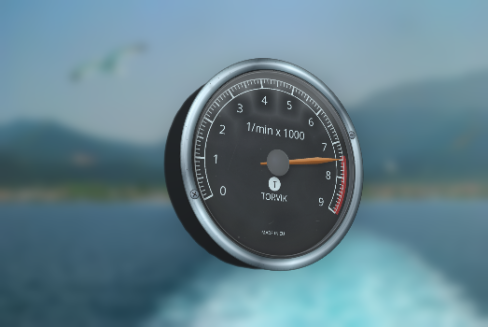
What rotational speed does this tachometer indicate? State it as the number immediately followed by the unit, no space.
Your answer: 7500rpm
